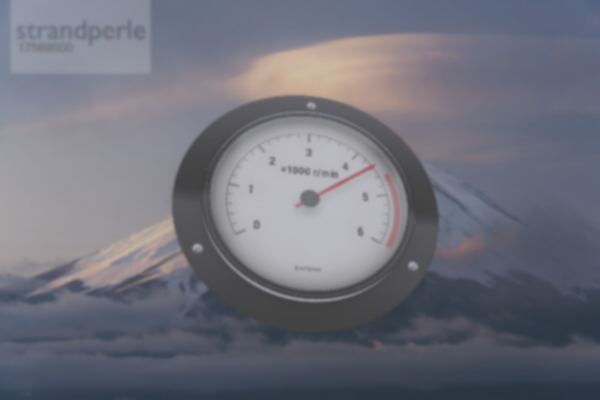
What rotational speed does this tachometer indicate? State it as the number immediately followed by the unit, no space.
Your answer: 4400rpm
